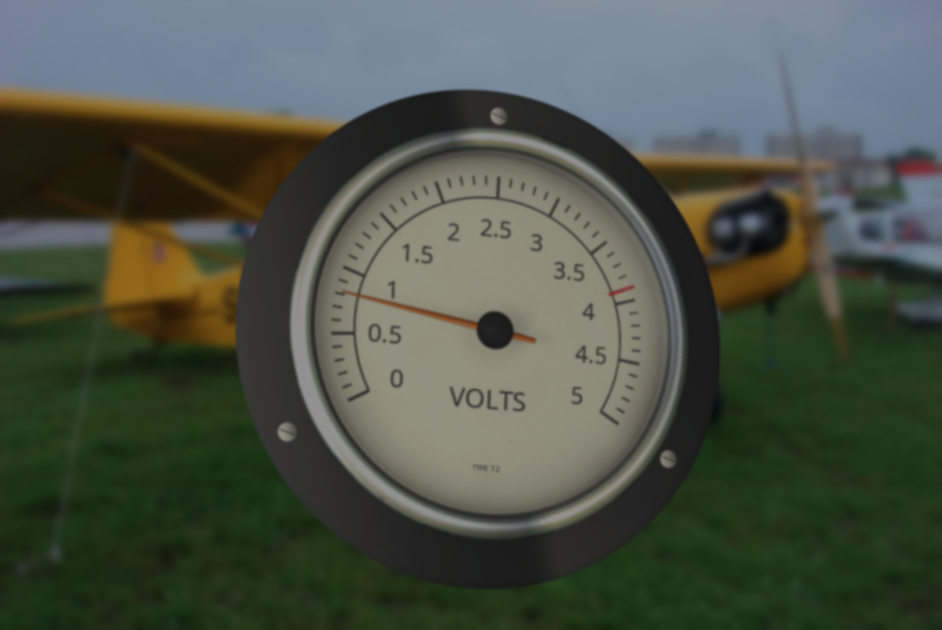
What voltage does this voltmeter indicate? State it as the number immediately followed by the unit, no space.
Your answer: 0.8V
